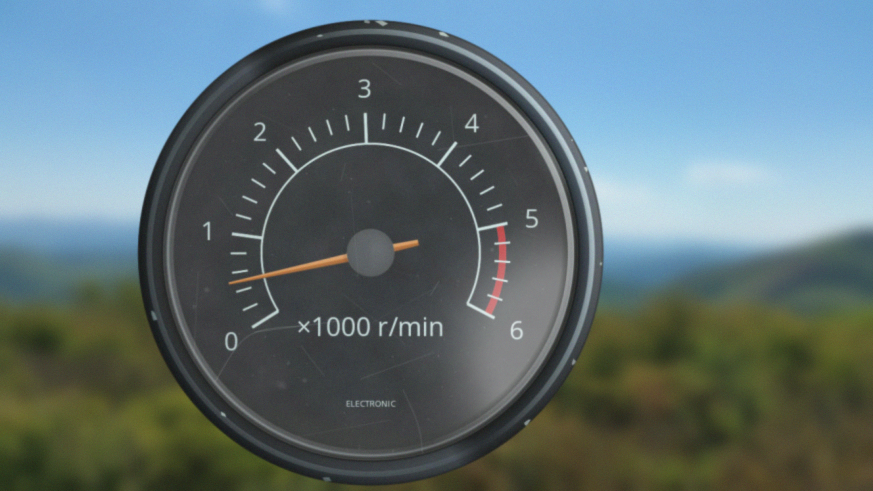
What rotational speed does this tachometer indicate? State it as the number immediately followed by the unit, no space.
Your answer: 500rpm
